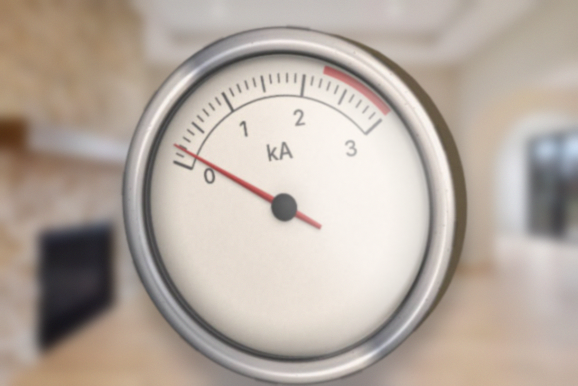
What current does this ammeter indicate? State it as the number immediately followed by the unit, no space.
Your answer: 0.2kA
